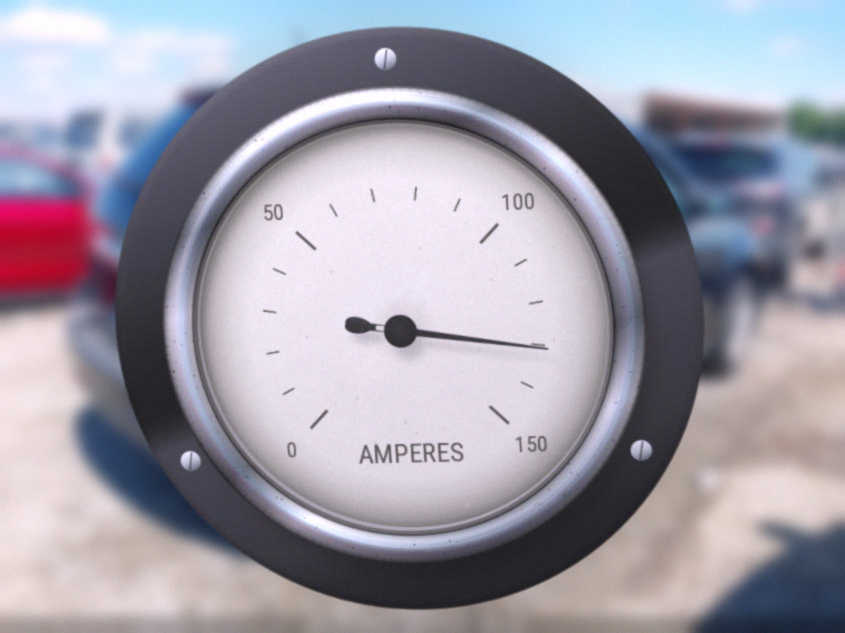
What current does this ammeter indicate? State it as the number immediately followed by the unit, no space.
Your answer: 130A
